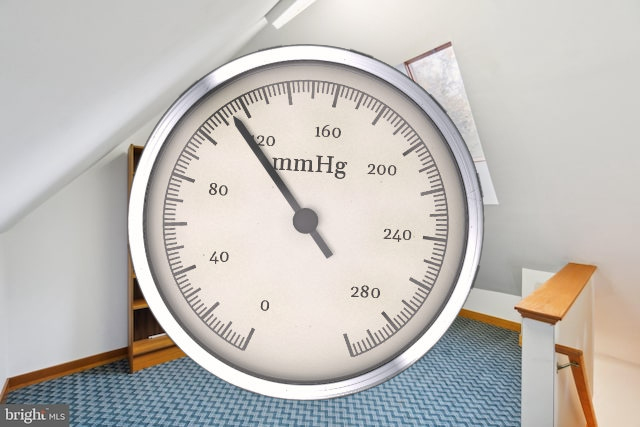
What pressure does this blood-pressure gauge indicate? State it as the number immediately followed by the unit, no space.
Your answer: 114mmHg
